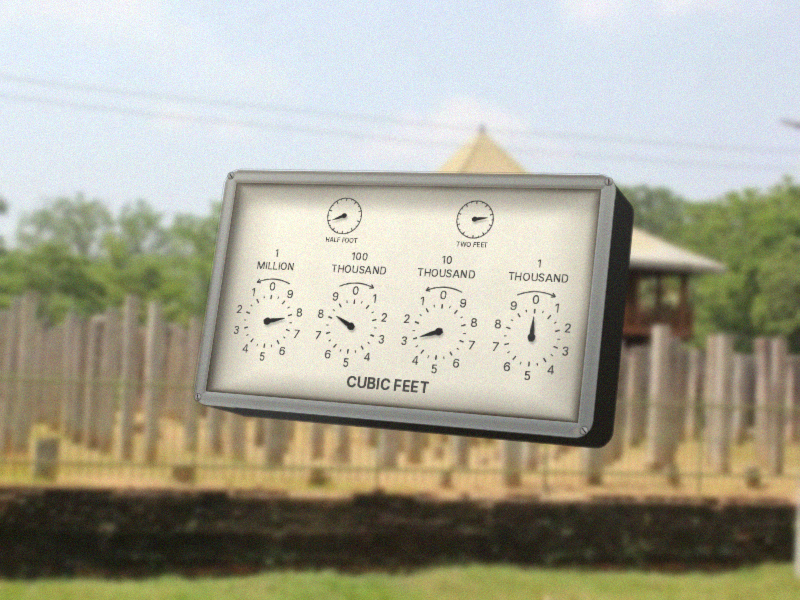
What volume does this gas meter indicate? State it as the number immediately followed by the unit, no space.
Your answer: 783000ft³
